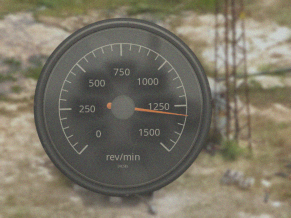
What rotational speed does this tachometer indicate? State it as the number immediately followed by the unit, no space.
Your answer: 1300rpm
